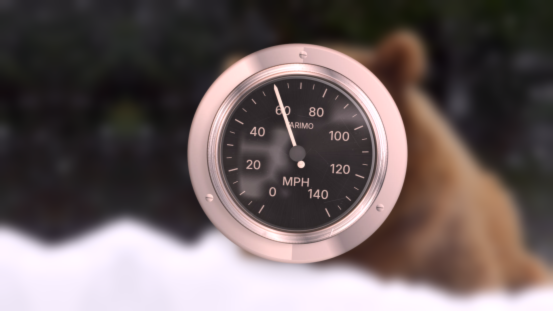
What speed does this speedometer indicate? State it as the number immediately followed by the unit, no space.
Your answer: 60mph
